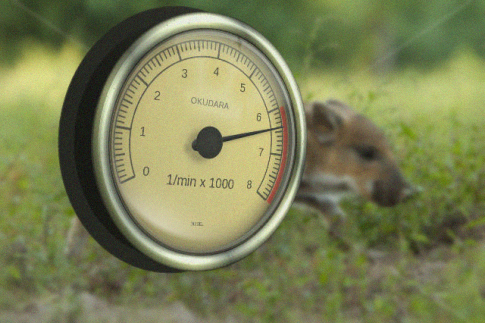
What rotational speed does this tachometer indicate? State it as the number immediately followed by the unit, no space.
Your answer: 6400rpm
